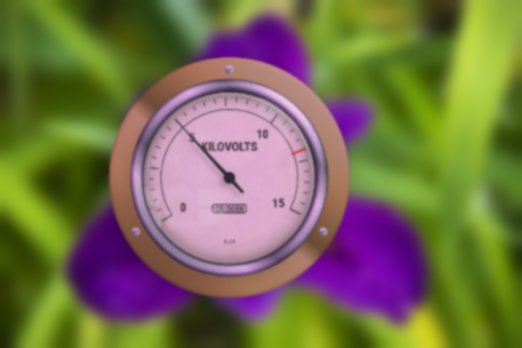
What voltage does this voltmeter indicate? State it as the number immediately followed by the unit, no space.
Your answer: 5kV
